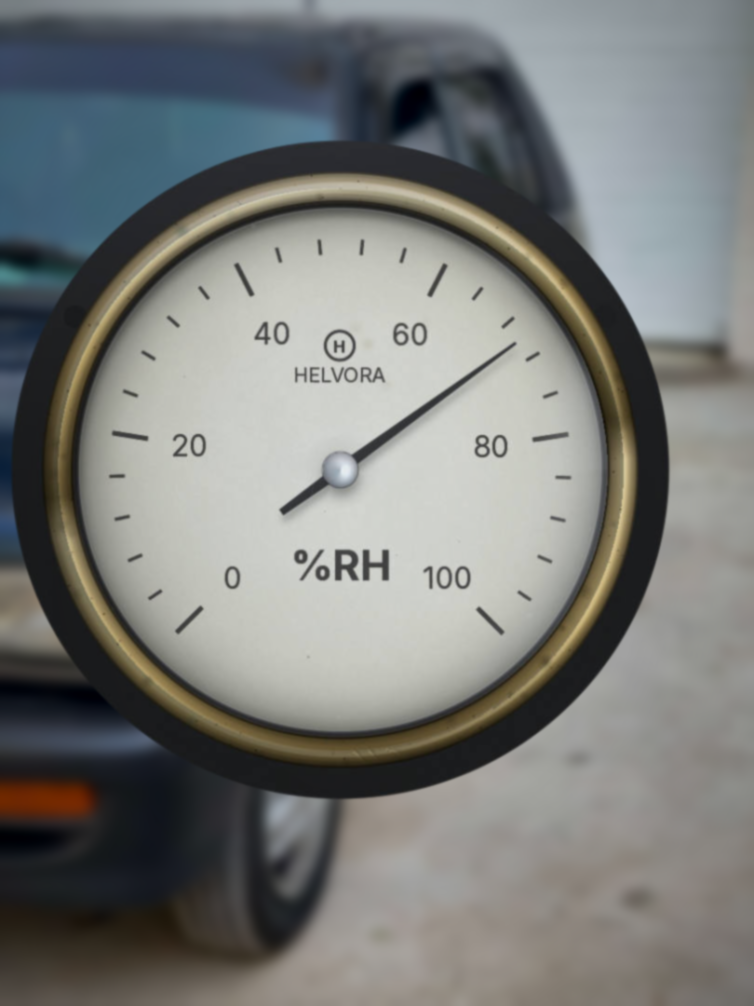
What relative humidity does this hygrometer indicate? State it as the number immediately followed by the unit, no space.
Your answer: 70%
